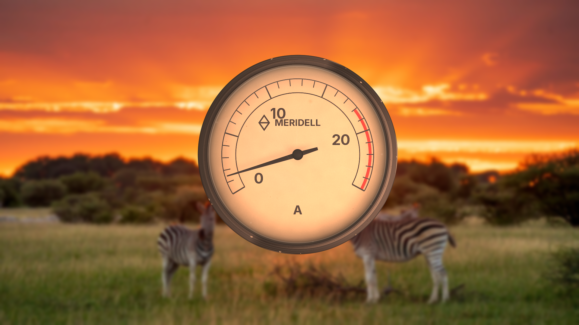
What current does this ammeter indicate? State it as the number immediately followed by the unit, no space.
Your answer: 1.5A
